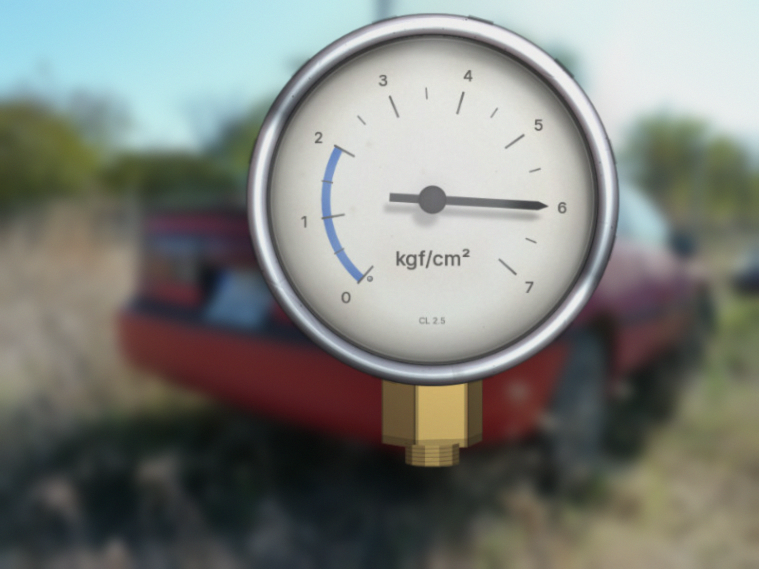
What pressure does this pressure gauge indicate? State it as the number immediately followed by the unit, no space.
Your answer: 6kg/cm²
